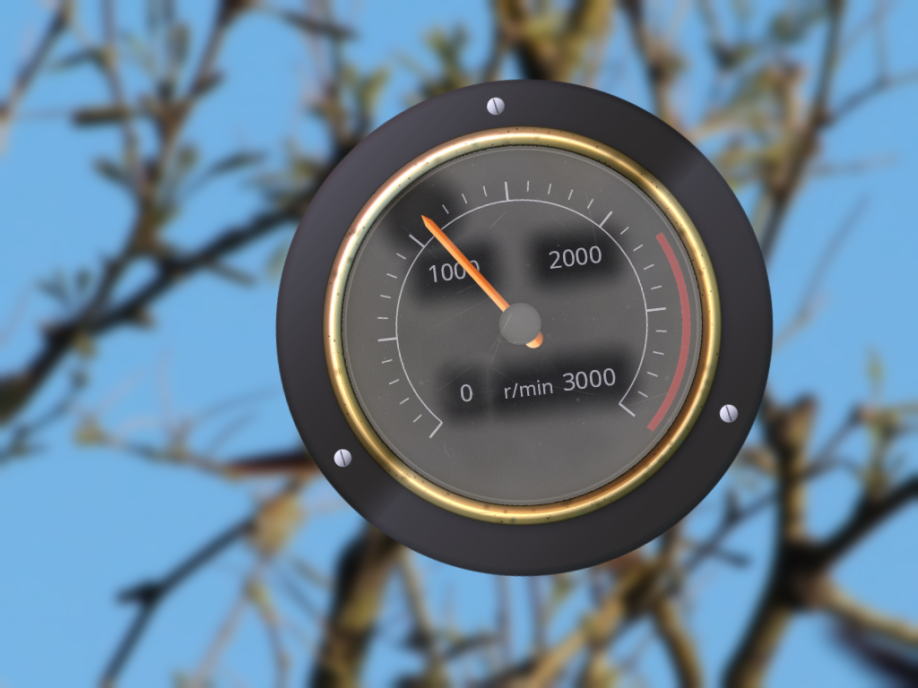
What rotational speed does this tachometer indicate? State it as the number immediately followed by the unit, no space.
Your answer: 1100rpm
